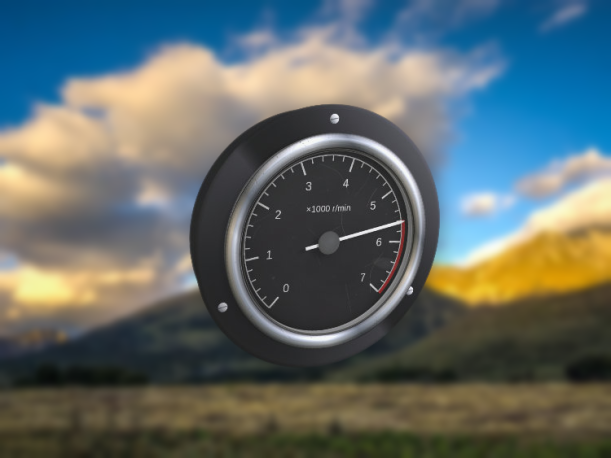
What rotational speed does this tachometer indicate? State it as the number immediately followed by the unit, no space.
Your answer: 5600rpm
